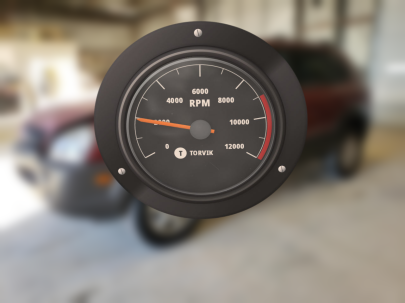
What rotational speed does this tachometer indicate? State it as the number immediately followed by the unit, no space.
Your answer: 2000rpm
